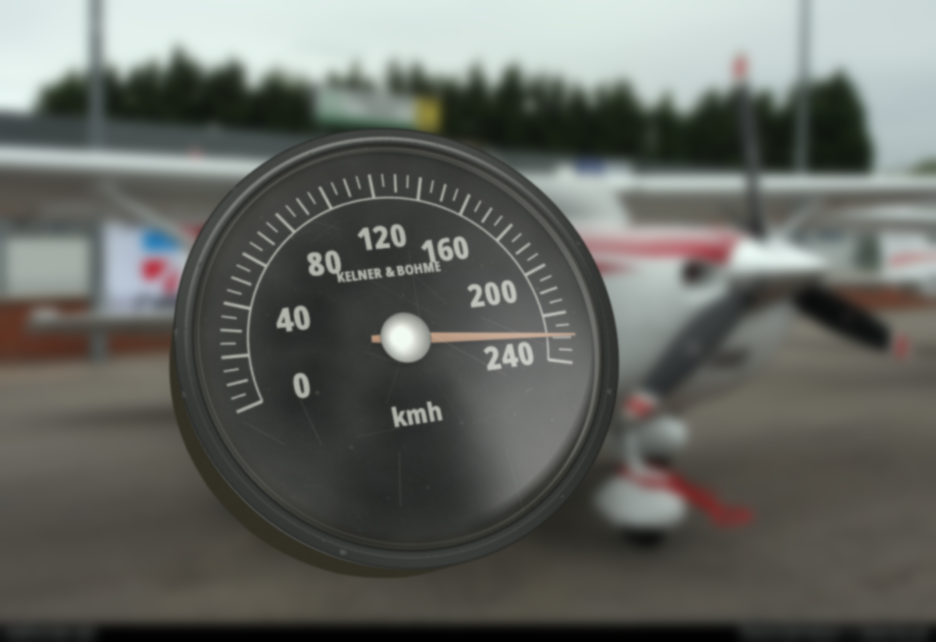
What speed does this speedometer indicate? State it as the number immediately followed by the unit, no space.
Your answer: 230km/h
